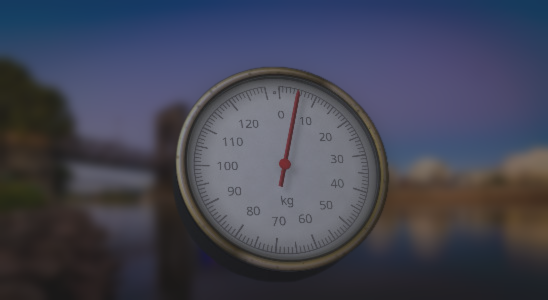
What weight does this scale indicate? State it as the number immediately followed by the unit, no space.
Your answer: 5kg
